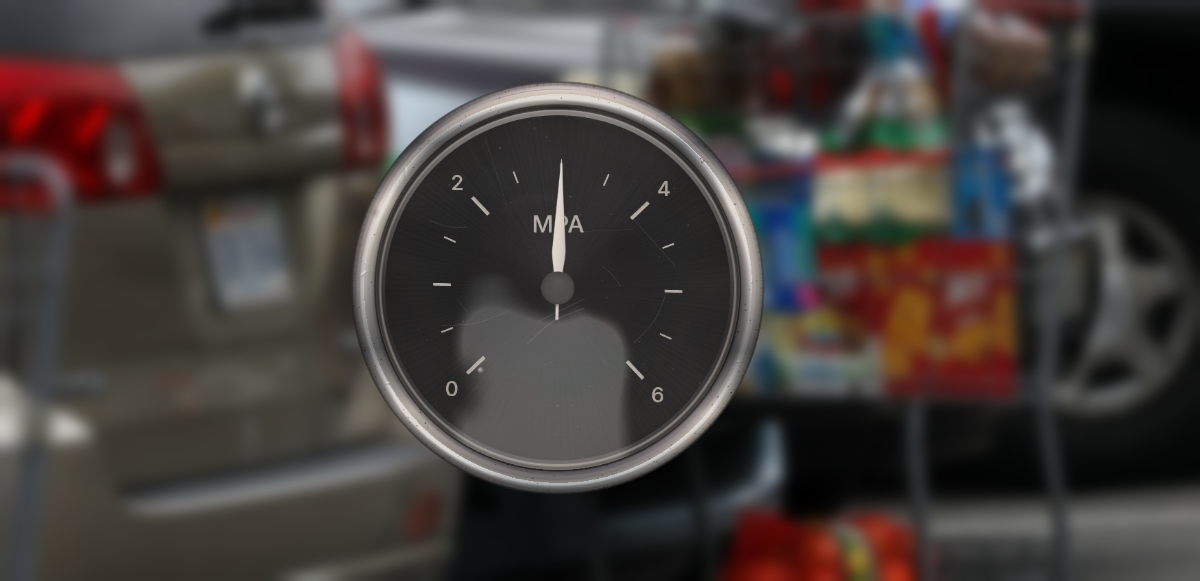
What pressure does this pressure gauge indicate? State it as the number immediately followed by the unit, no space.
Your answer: 3MPa
